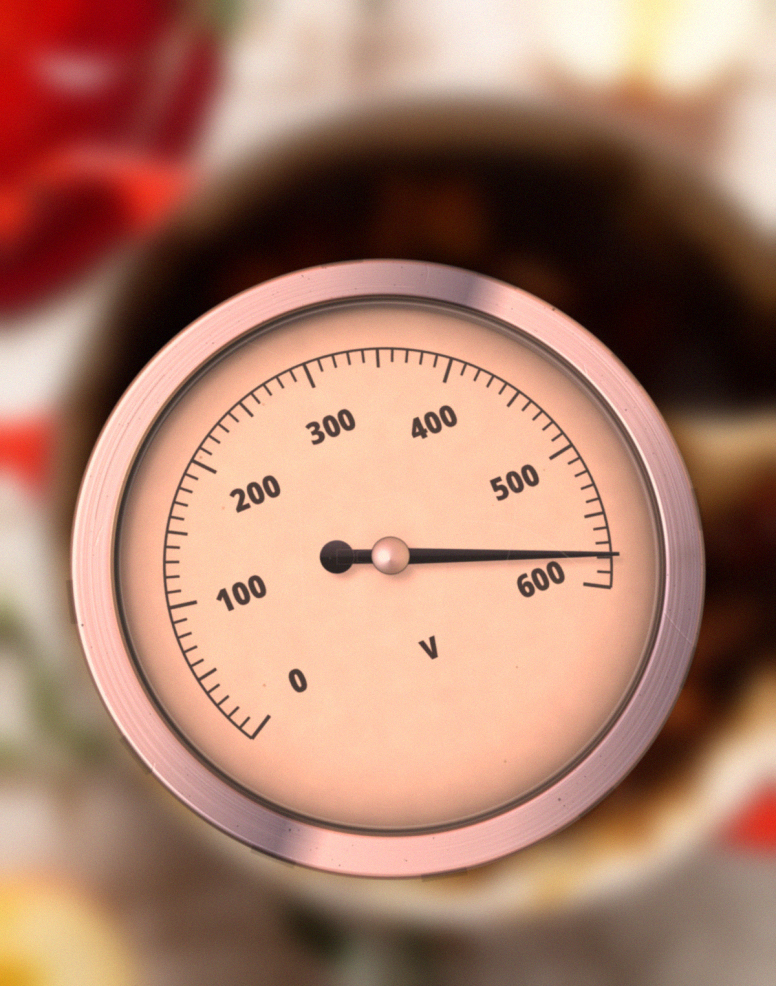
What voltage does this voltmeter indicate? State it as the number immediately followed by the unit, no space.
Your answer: 580V
